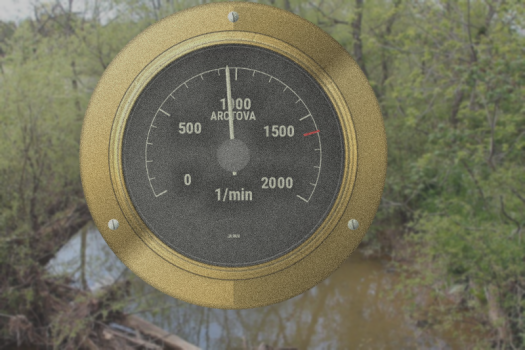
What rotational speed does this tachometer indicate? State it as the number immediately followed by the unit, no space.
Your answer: 950rpm
